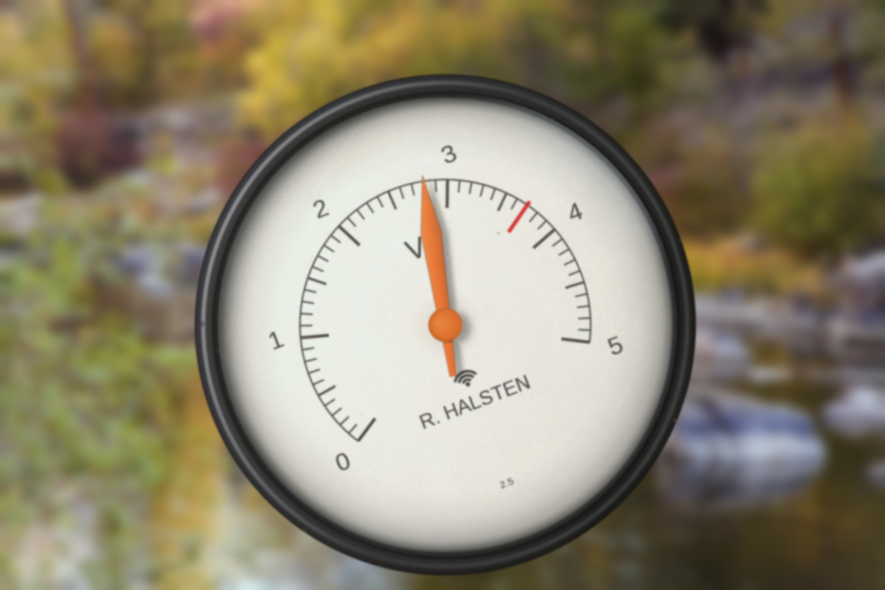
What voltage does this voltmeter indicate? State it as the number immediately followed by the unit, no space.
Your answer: 2.8V
